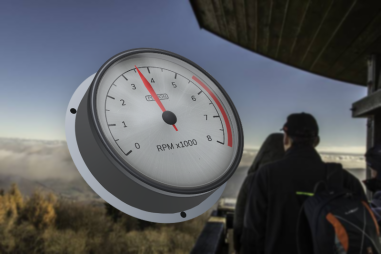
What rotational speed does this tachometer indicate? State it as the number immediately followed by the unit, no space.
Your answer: 3500rpm
